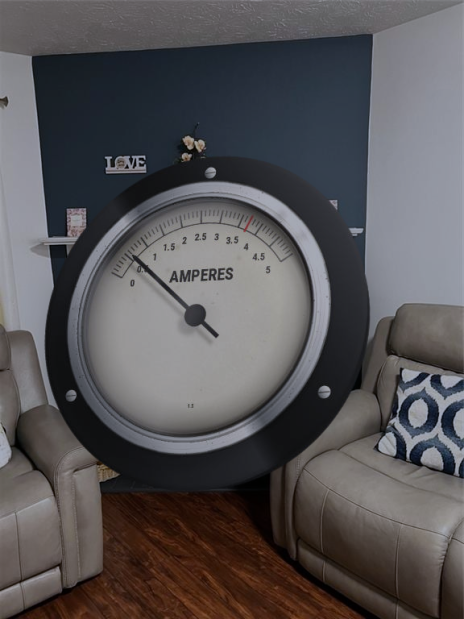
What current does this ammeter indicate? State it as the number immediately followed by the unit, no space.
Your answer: 0.6A
